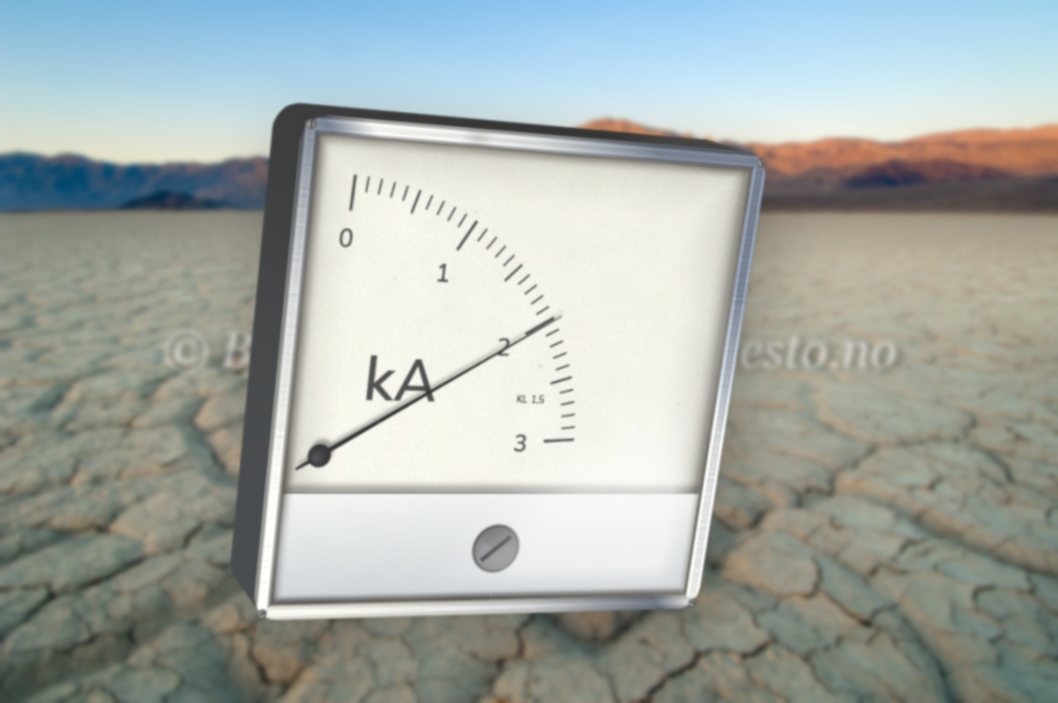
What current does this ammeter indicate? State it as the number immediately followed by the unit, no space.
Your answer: 2kA
